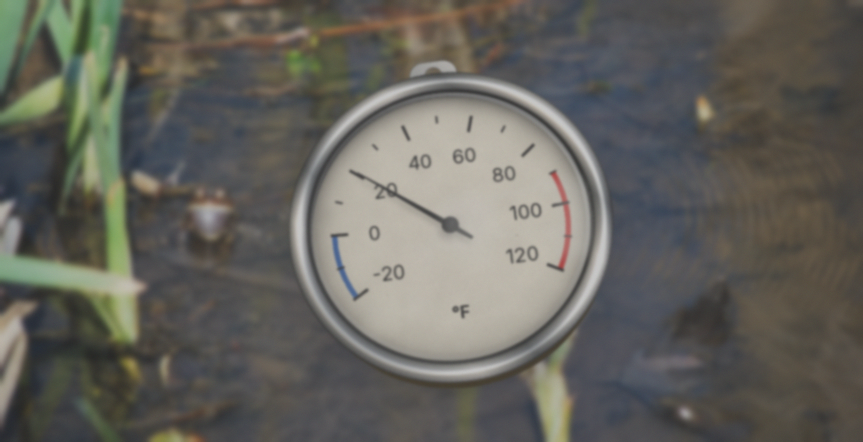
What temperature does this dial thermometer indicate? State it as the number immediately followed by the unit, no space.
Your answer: 20°F
